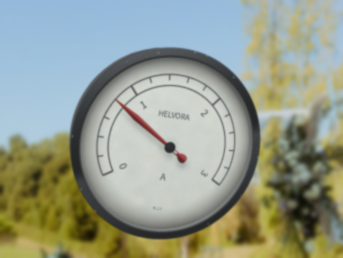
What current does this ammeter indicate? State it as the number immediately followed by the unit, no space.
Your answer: 0.8A
